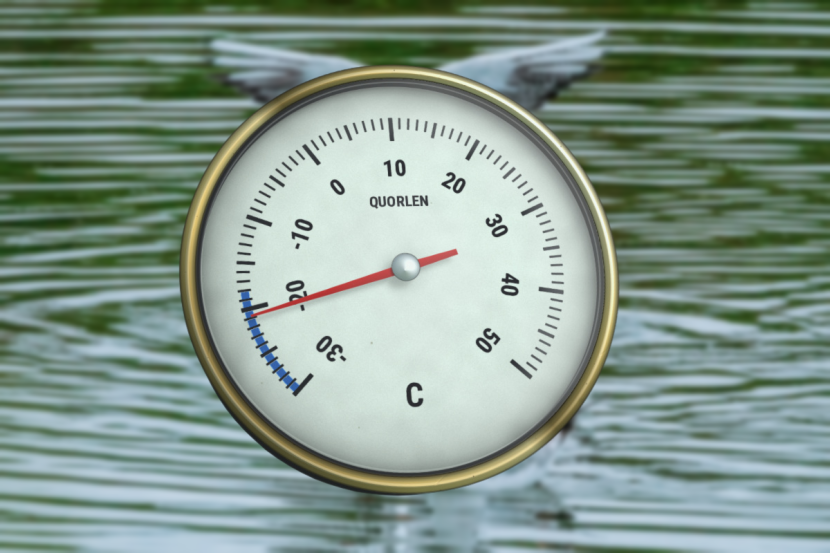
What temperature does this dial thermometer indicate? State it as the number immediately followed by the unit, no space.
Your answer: -21°C
